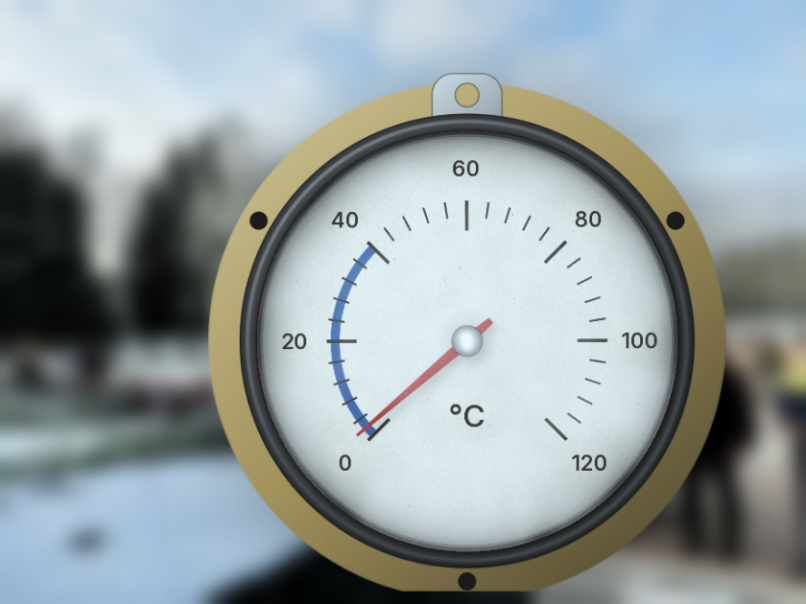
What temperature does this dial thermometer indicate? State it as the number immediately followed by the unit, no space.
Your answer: 2°C
